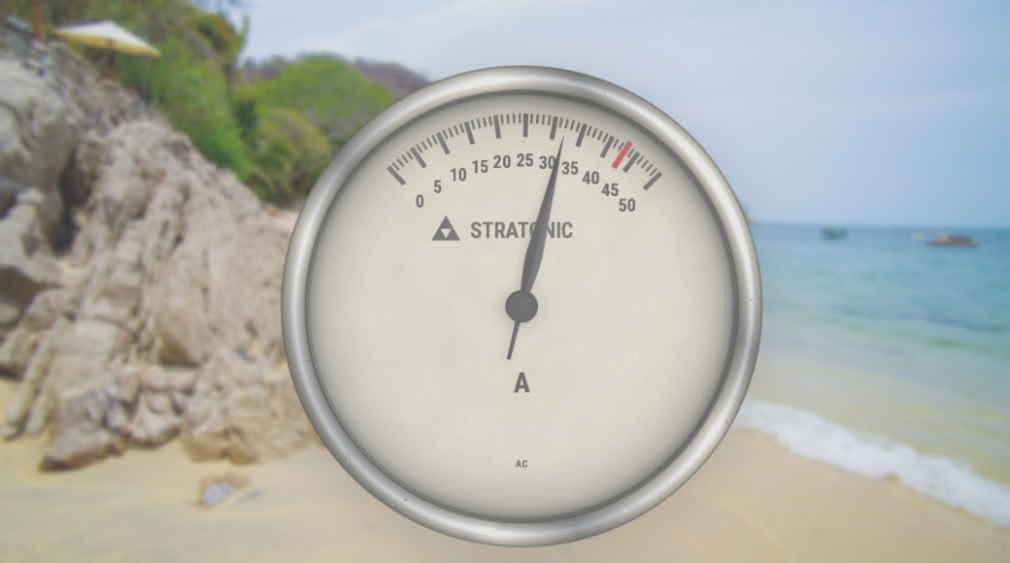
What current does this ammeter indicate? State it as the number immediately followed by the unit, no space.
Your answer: 32A
